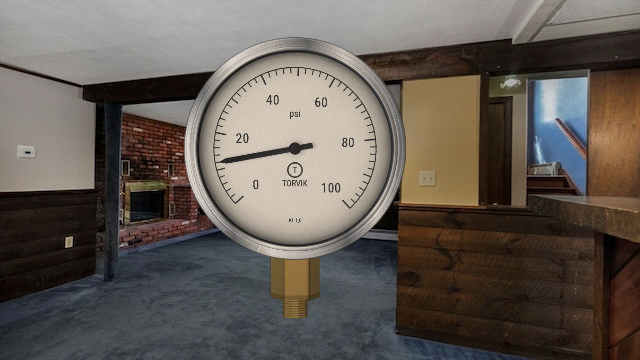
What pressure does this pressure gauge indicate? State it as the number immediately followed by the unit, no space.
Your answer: 12psi
